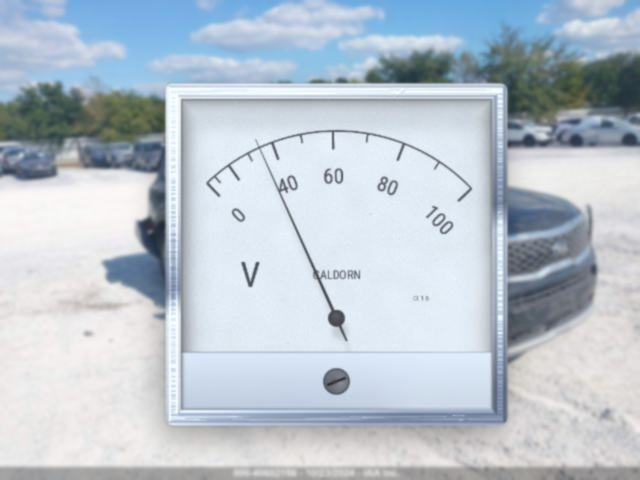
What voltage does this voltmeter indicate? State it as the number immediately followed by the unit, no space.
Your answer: 35V
